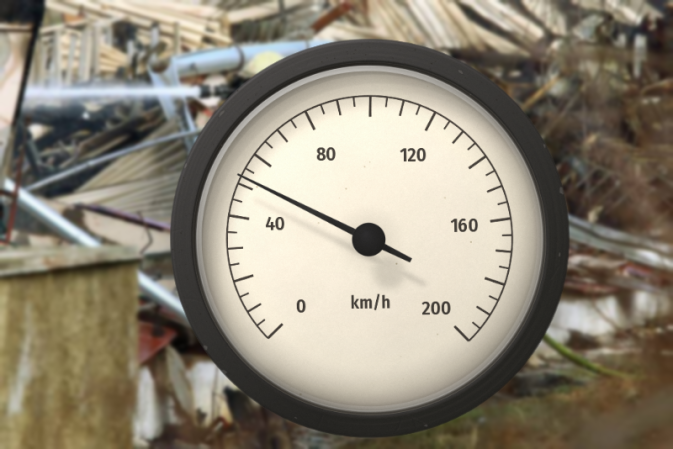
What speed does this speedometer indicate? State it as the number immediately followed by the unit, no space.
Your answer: 52.5km/h
